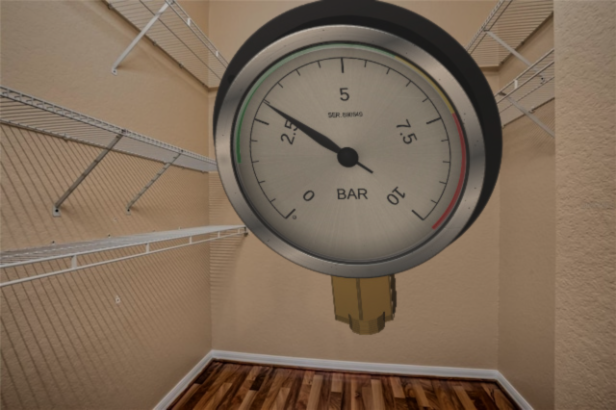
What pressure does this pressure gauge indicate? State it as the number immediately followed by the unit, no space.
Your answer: 3bar
